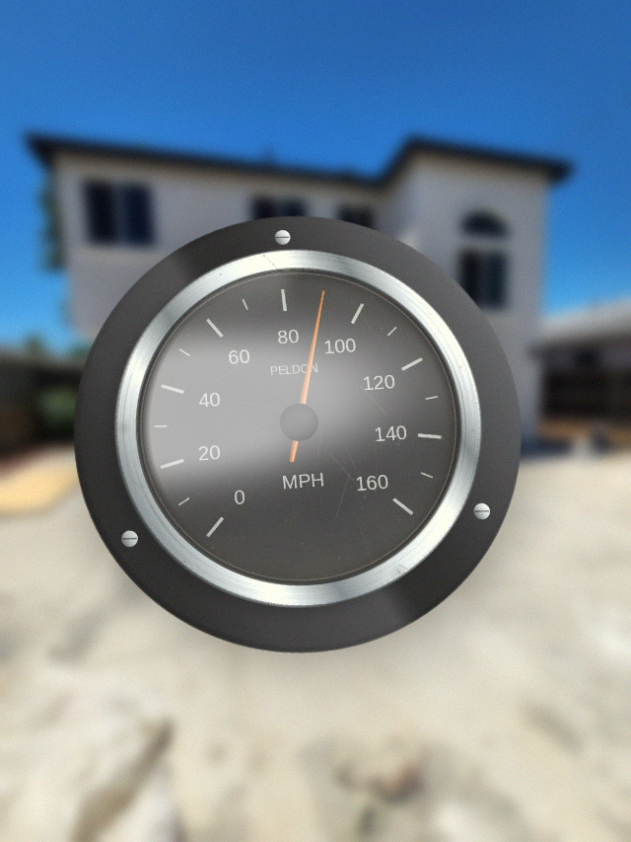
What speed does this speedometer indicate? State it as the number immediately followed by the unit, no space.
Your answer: 90mph
